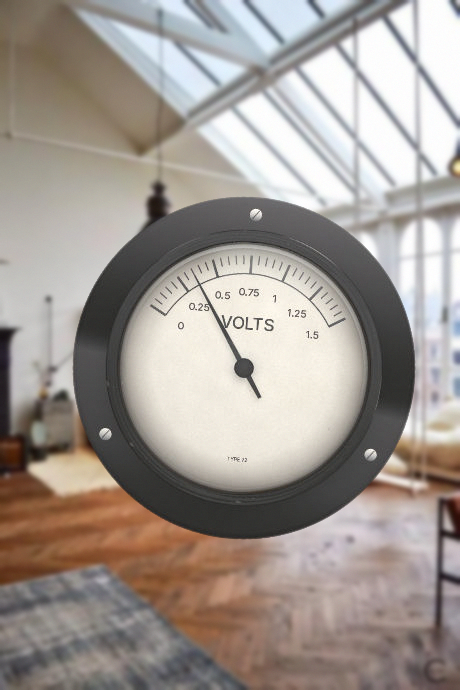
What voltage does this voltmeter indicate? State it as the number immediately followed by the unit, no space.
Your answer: 0.35V
